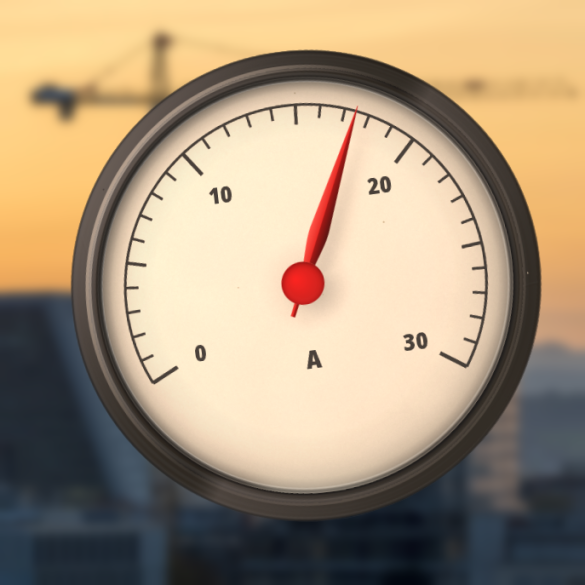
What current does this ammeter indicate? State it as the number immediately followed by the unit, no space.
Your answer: 17.5A
